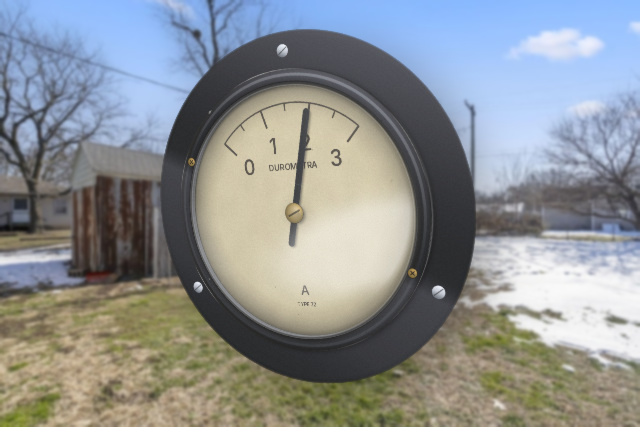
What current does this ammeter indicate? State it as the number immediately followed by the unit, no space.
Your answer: 2A
